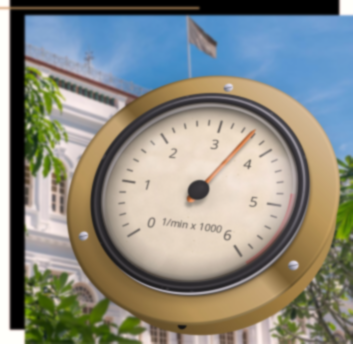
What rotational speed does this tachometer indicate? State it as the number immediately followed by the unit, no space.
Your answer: 3600rpm
